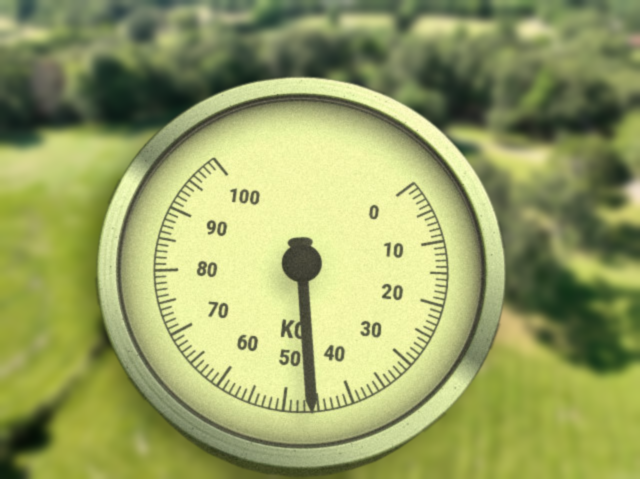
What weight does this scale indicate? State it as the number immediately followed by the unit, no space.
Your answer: 46kg
